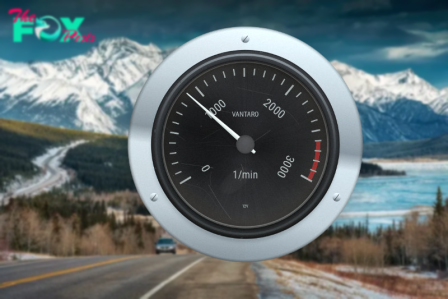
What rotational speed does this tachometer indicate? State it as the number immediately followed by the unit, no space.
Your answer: 900rpm
